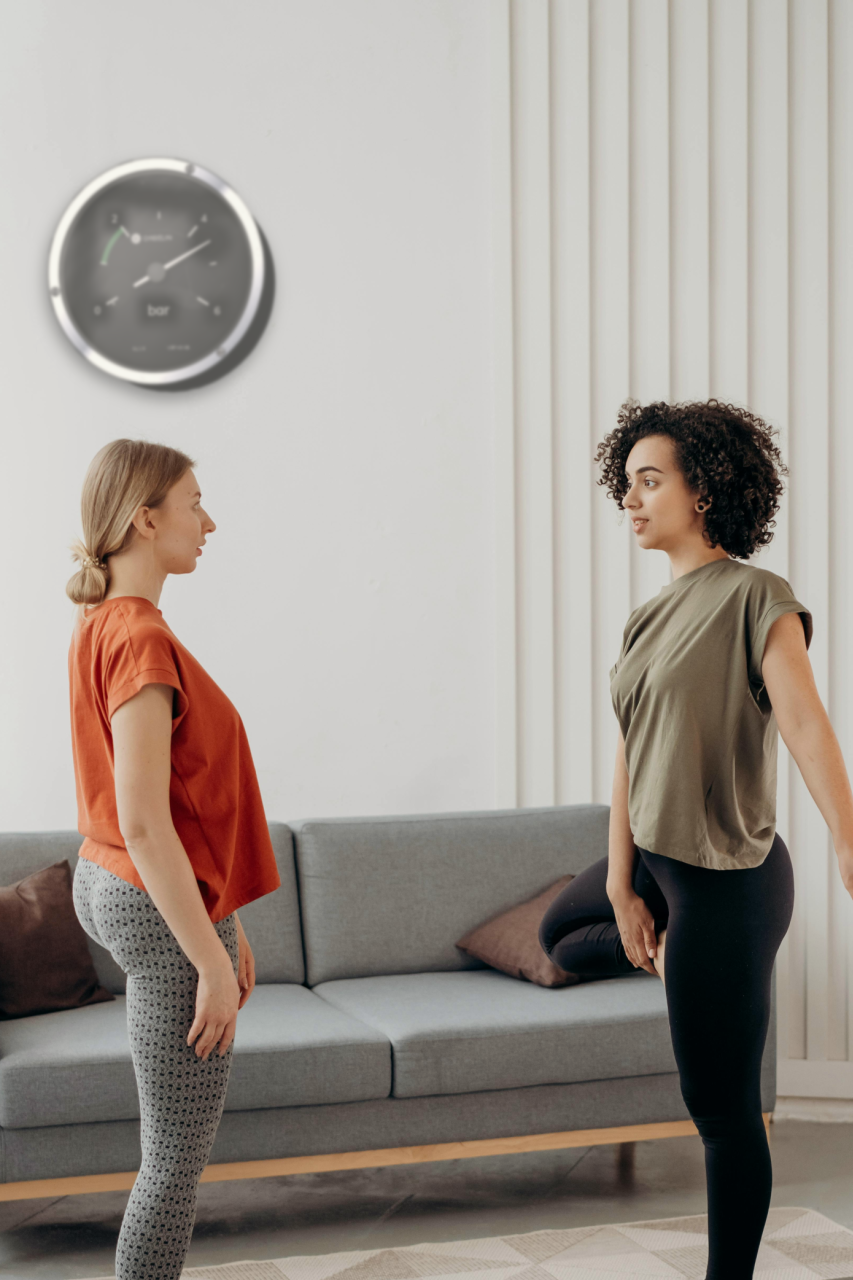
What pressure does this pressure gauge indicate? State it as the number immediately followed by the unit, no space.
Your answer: 4.5bar
